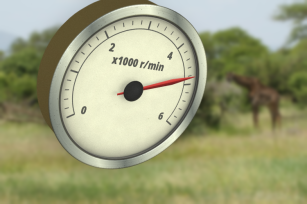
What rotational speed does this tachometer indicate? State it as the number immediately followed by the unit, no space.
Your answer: 4800rpm
